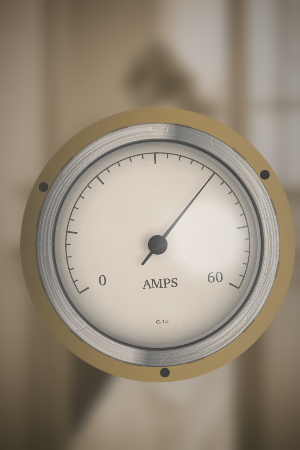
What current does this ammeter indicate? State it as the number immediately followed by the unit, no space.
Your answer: 40A
